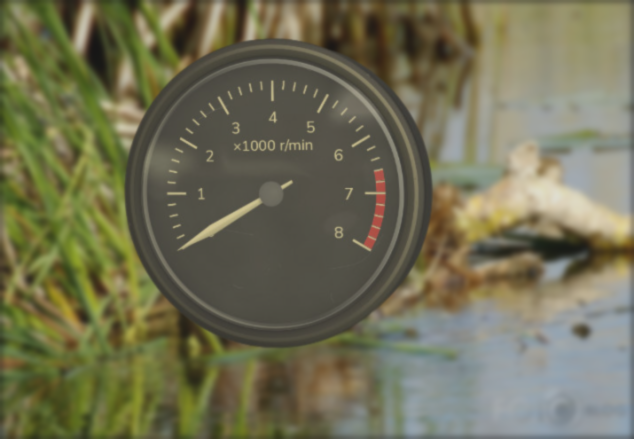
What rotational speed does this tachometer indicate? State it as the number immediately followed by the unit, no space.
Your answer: 0rpm
